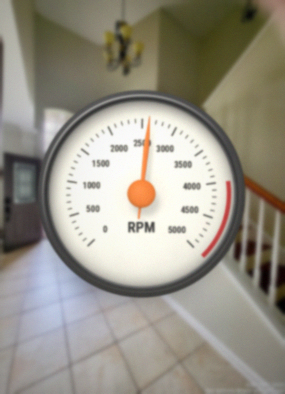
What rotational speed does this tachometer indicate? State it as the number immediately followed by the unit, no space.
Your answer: 2600rpm
